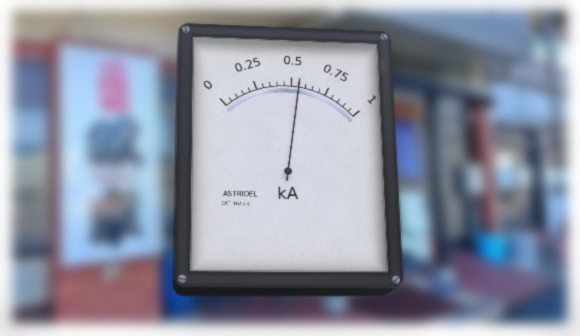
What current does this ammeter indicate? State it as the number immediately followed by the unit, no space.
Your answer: 0.55kA
